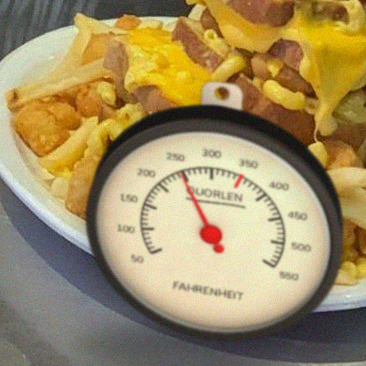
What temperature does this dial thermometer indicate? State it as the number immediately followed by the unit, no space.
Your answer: 250°F
